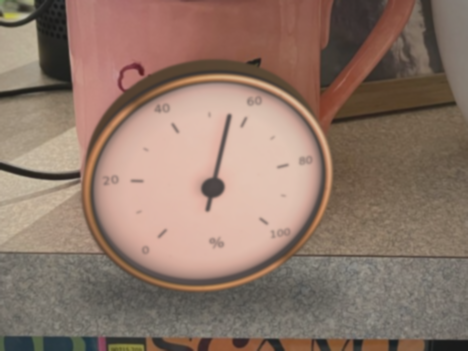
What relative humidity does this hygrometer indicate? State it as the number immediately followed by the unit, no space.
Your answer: 55%
